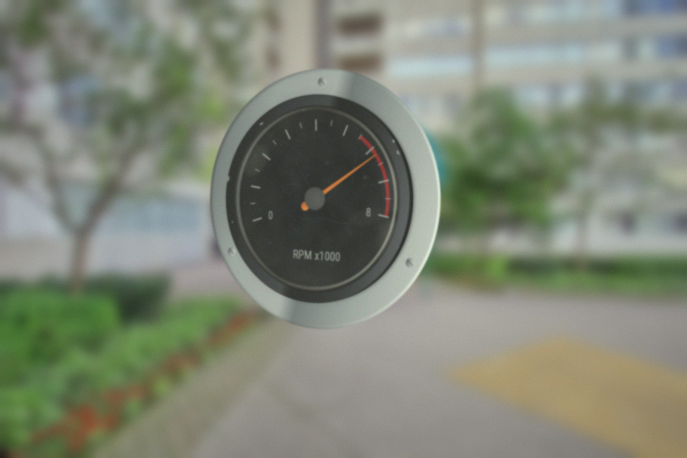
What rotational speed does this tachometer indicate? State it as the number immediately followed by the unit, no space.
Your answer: 6250rpm
